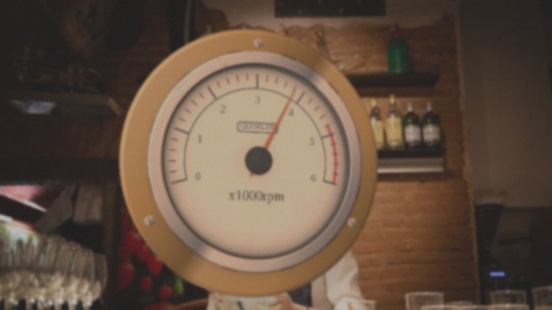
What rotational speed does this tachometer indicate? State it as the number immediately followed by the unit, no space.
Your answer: 3800rpm
